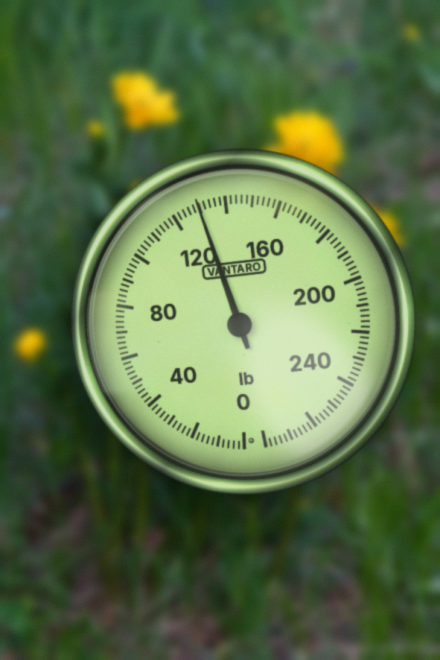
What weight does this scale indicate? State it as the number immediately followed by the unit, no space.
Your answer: 130lb
